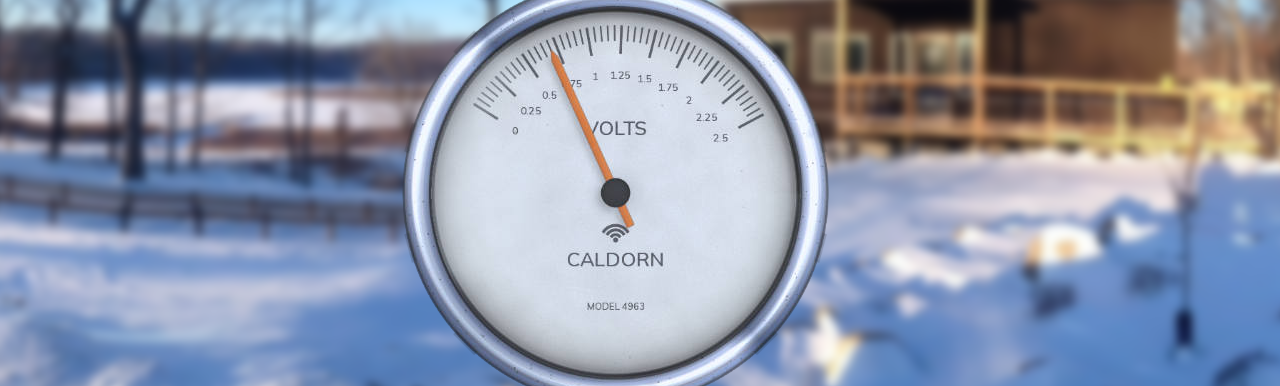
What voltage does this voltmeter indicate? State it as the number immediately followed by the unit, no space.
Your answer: 0.7V
